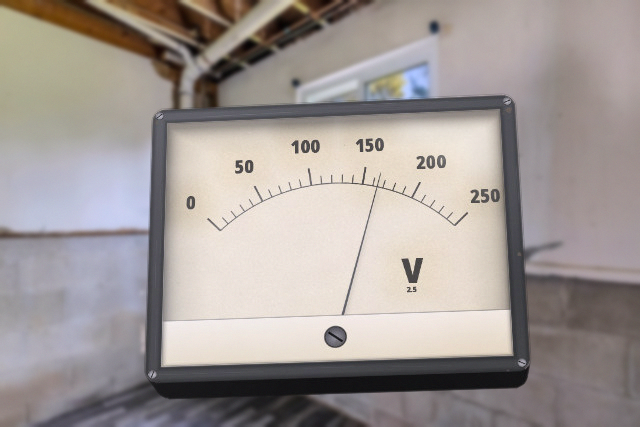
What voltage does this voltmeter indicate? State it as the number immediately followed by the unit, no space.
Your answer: 165V
